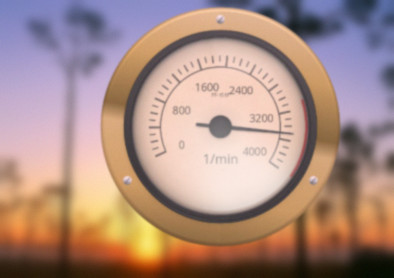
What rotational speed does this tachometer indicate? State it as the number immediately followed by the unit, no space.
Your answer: 3500rpm
